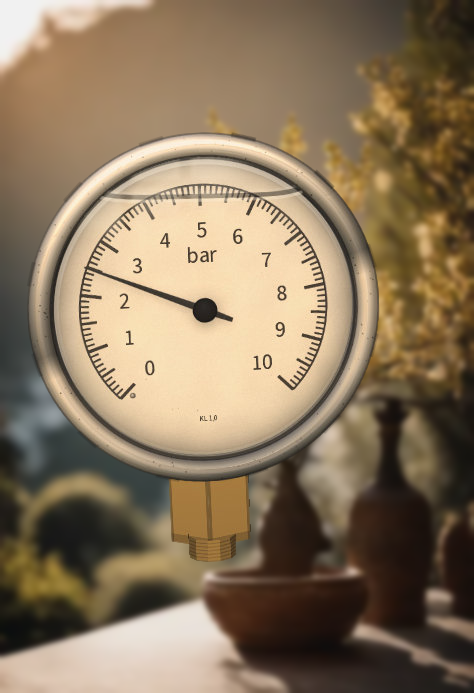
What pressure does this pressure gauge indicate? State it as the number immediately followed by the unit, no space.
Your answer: 2.5bar
